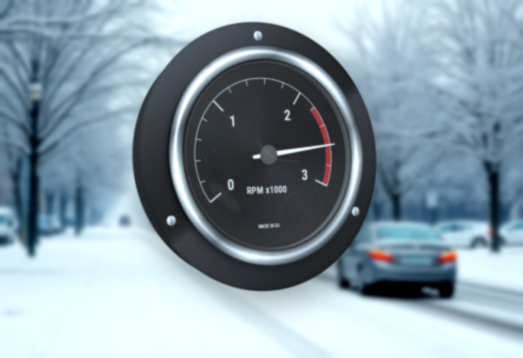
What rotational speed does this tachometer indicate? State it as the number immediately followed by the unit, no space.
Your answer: 2600rpm
